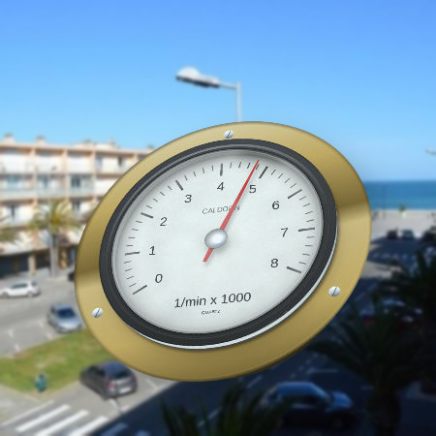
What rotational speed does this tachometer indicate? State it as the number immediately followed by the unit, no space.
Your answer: 4800rpm
